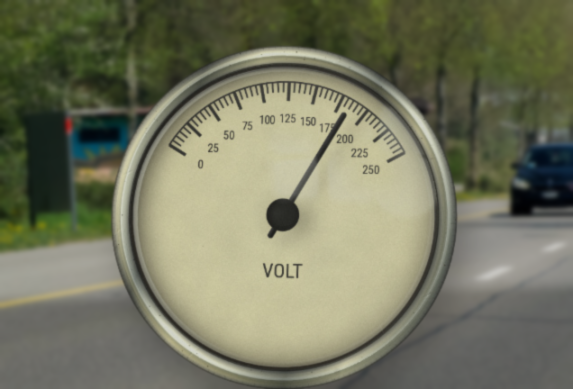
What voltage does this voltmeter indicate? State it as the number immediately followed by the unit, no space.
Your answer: 185V
